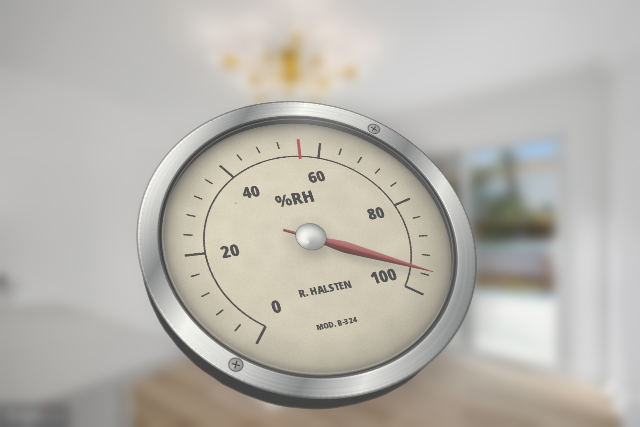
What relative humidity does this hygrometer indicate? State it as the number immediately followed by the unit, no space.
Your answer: 96%
